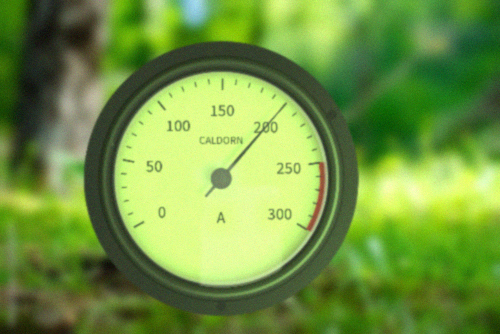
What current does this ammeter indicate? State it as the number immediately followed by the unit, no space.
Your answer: 200A
